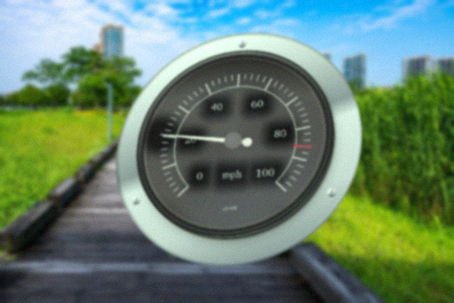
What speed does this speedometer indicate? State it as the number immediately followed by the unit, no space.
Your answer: 20mph
